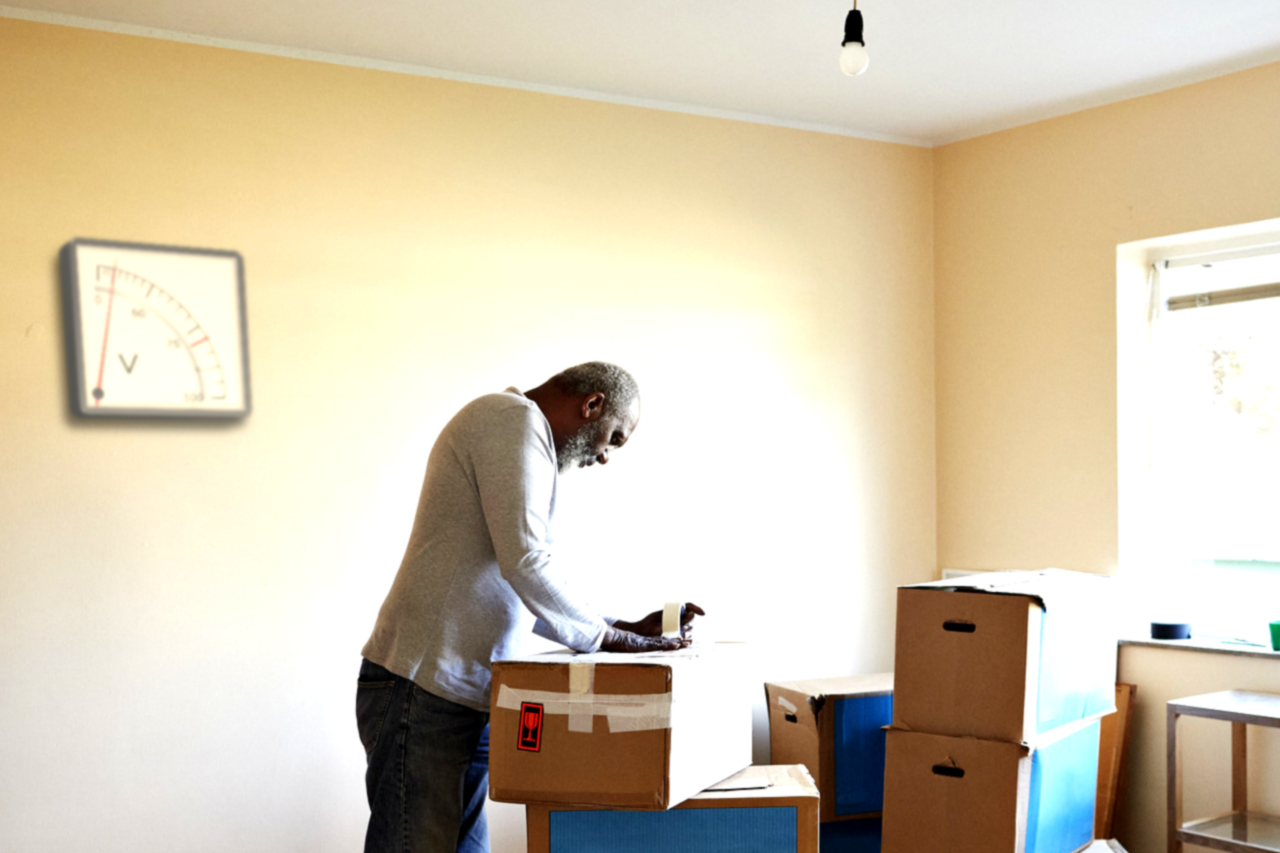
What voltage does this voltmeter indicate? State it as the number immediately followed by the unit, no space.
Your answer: 25V
